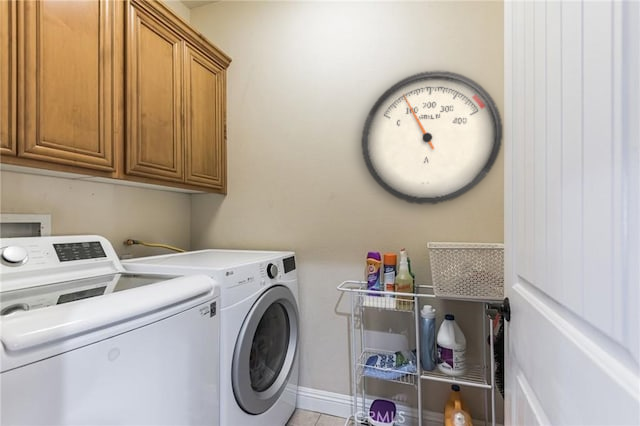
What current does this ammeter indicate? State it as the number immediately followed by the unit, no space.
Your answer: 100A
